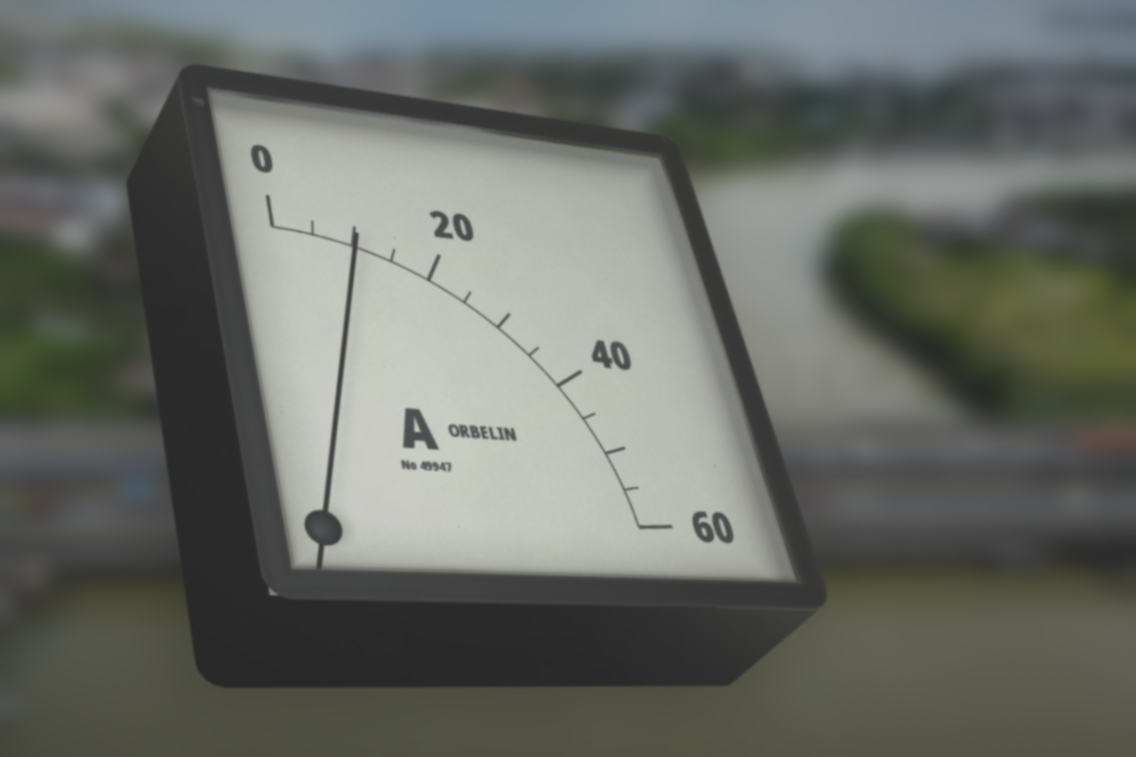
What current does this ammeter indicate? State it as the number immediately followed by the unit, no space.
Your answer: 10A
